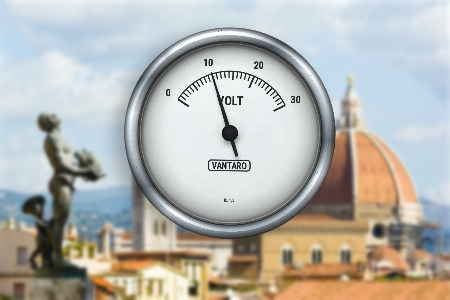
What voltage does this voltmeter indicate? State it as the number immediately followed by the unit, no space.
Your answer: 10V
